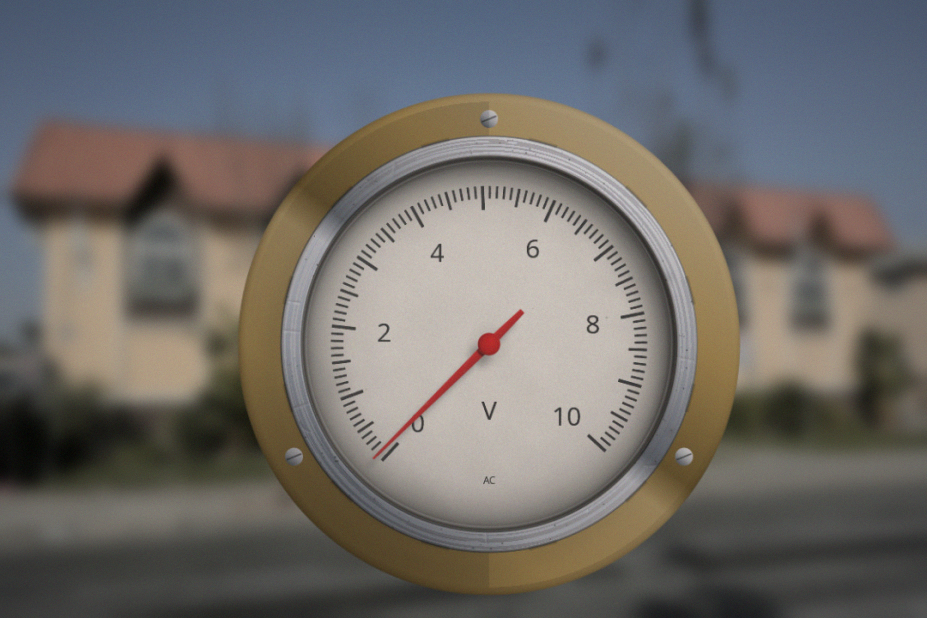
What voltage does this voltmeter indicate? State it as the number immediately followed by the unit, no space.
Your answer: 0.1V
